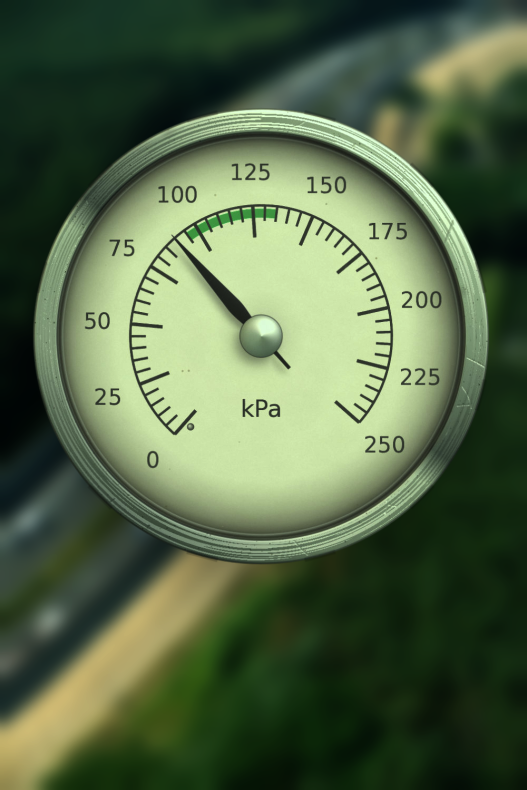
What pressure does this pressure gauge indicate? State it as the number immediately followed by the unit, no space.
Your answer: 90kPa
